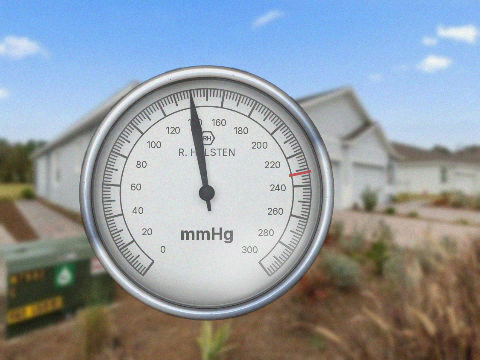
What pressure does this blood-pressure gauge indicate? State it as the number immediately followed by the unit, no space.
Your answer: 140mmHg
